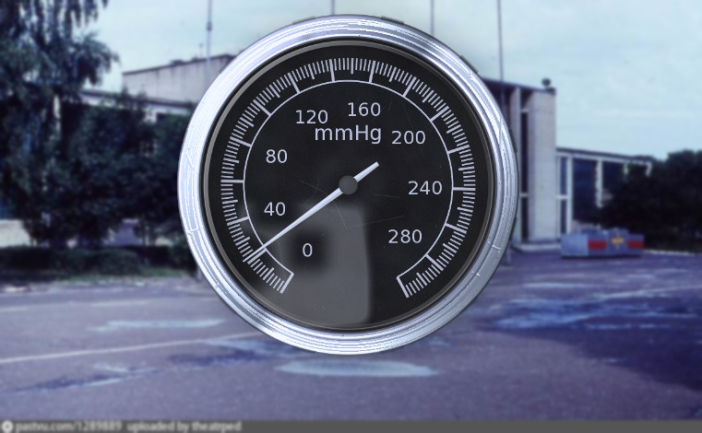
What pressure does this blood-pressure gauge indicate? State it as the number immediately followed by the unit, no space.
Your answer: 22mmHg
